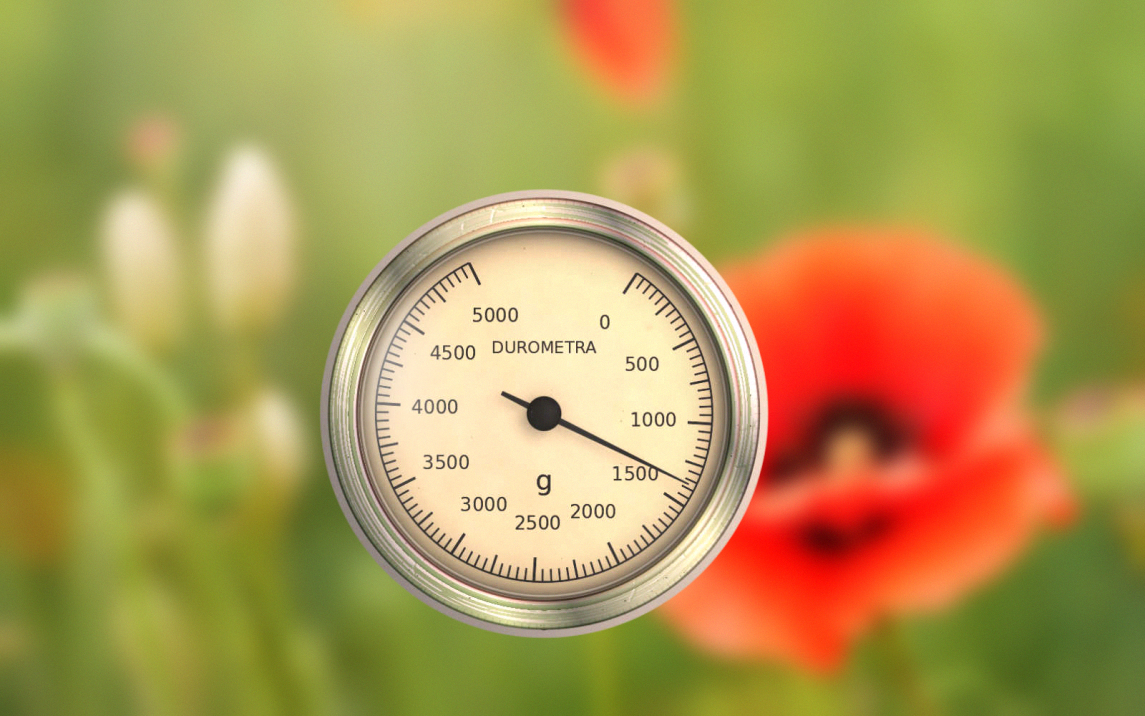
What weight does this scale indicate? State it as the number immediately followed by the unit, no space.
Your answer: 1375g
